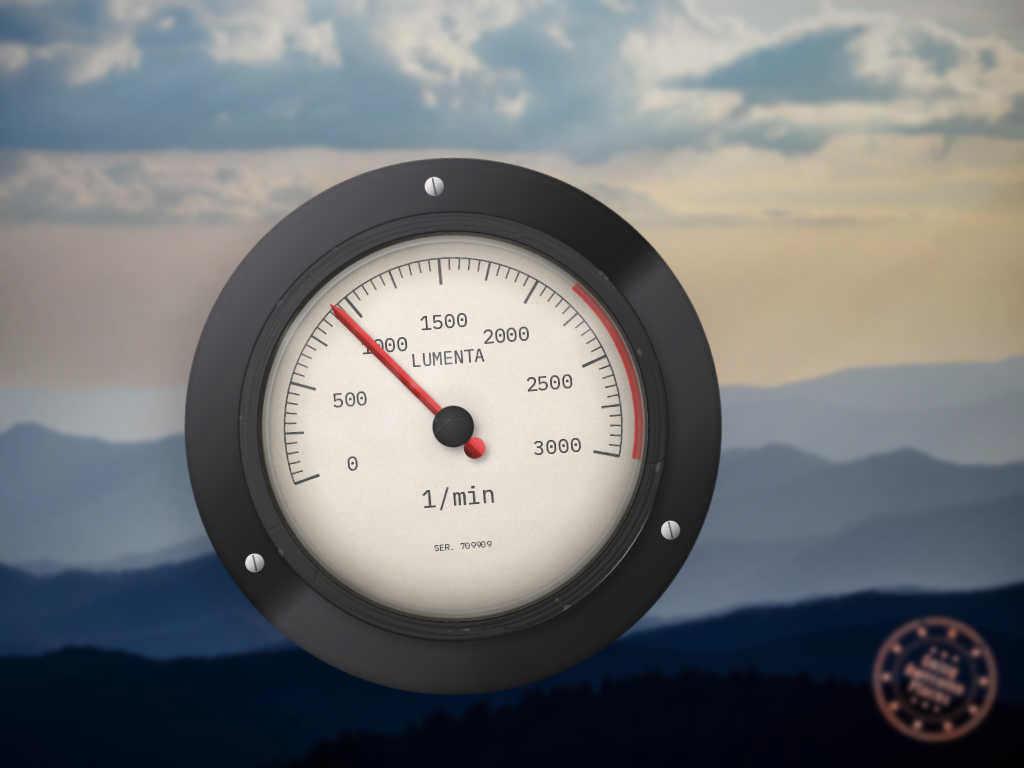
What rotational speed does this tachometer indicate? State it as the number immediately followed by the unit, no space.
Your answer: 925rpm
